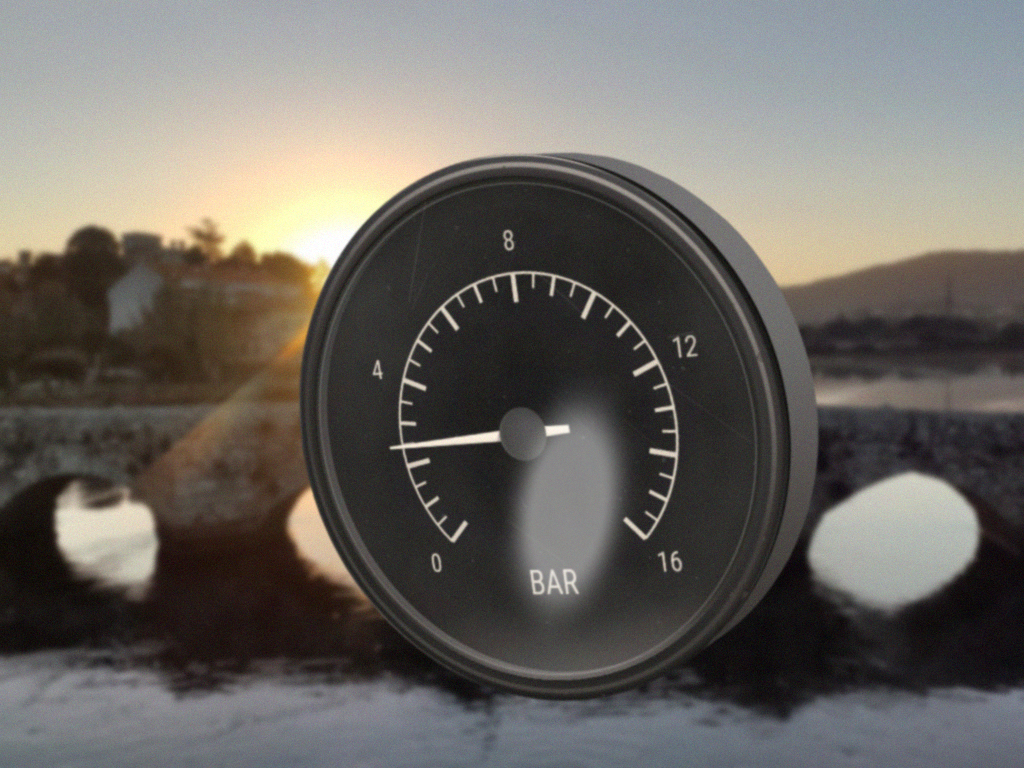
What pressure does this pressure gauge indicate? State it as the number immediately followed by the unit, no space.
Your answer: 2.5bar
